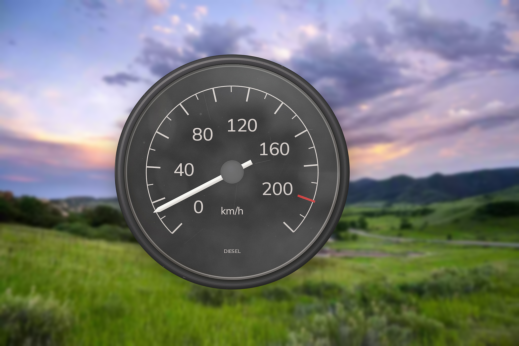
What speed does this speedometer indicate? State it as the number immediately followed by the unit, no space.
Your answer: 15km/h
